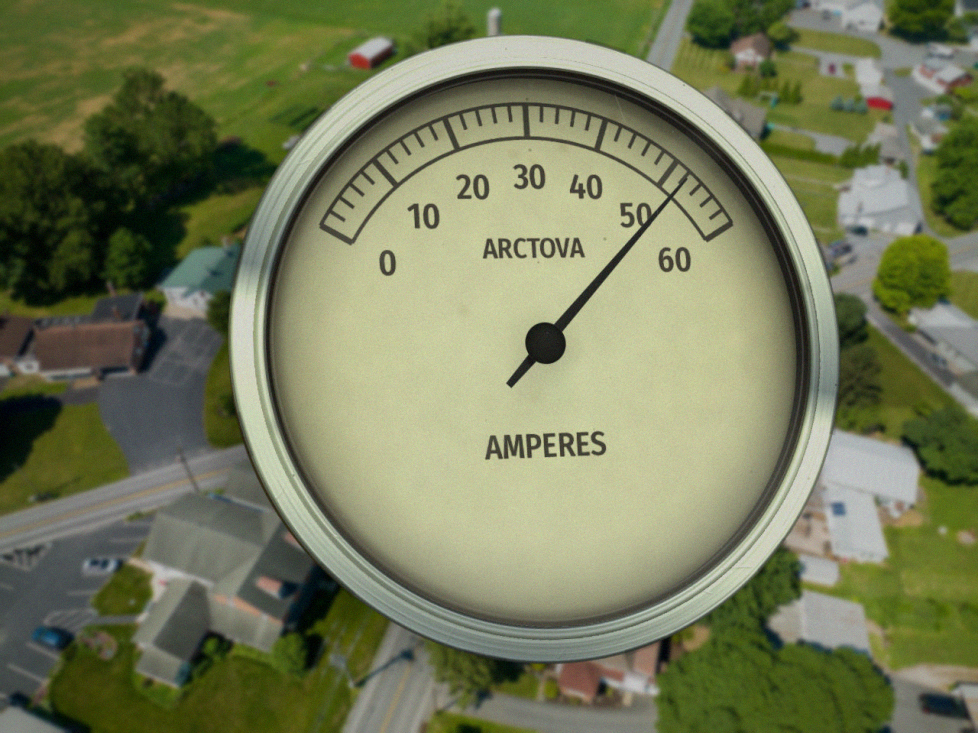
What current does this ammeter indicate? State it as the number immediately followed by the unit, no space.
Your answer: 52A
